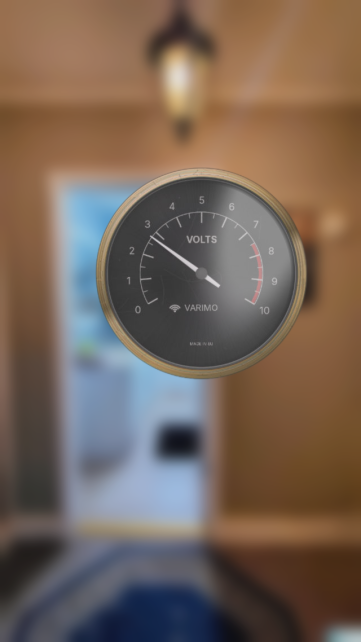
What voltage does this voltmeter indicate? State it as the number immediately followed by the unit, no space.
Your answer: 2.75V
